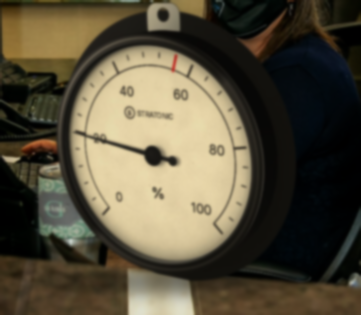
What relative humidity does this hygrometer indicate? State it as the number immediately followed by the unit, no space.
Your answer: 20%
